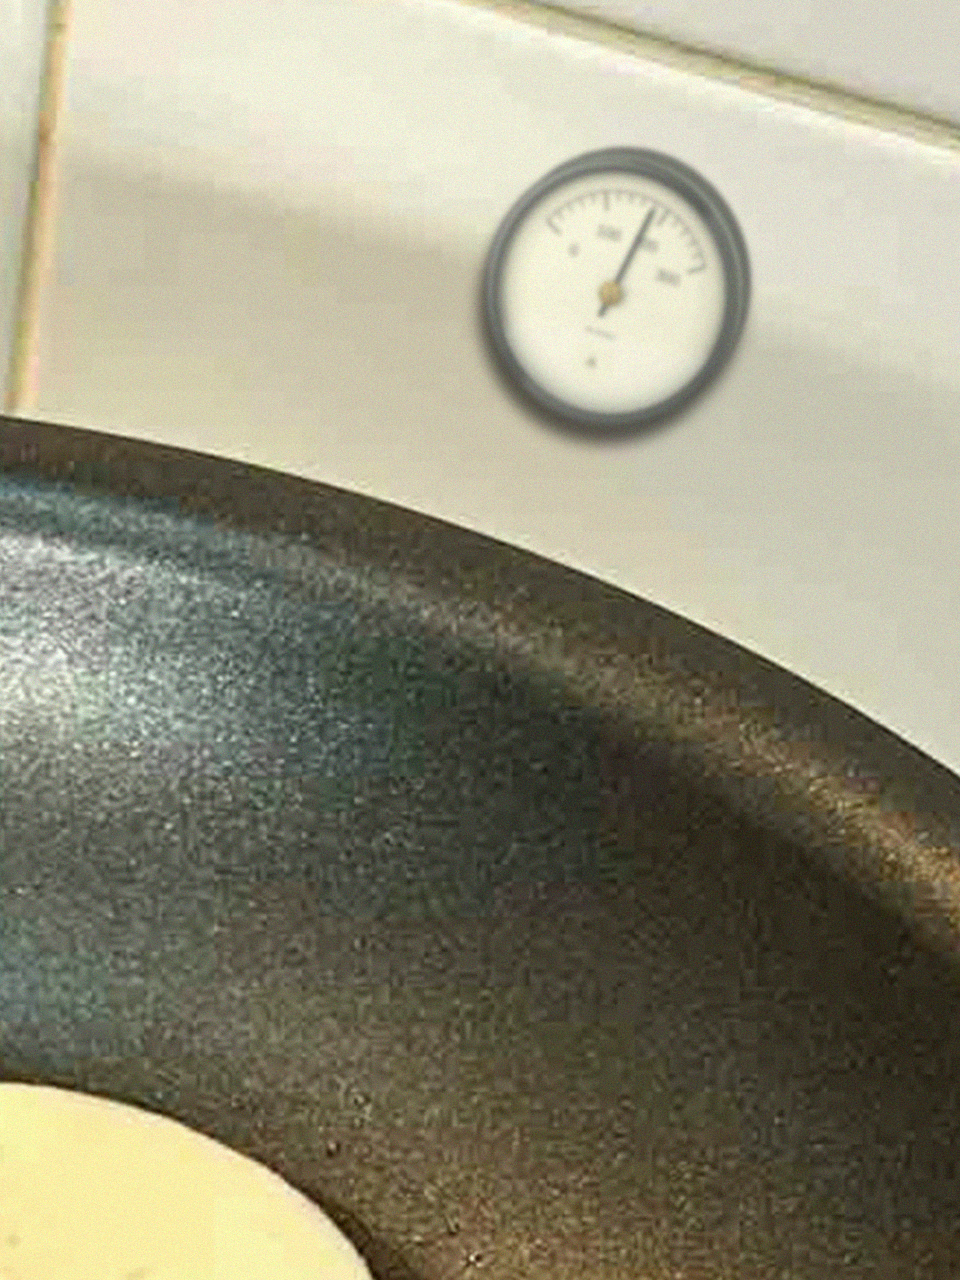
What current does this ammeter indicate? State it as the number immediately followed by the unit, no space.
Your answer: 180A
